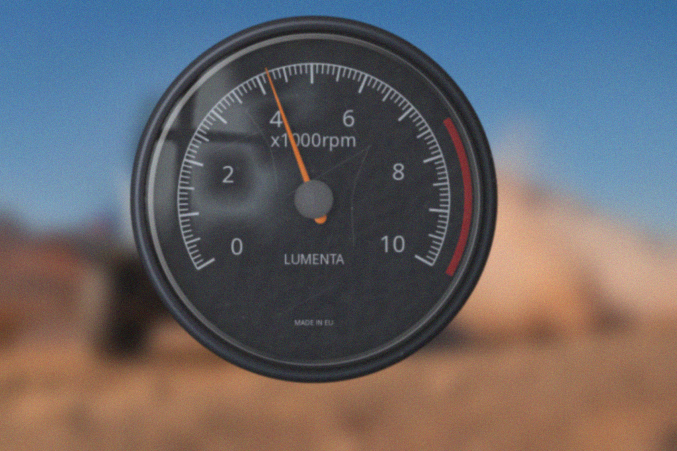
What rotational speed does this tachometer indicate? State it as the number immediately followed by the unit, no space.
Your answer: 4200rpm
